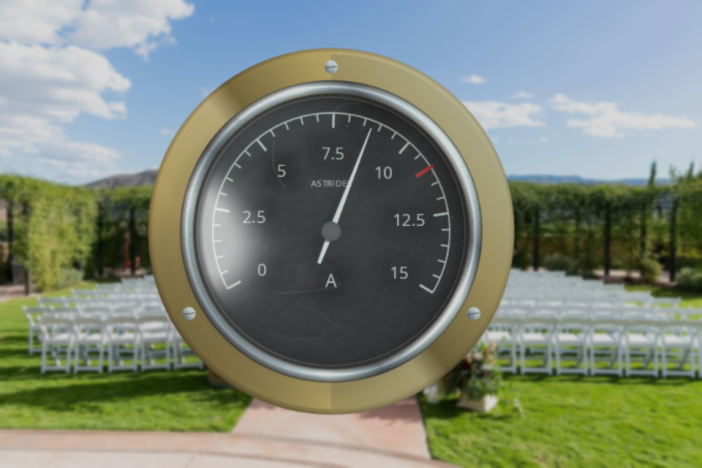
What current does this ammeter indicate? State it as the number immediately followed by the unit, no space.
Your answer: 8.75A
